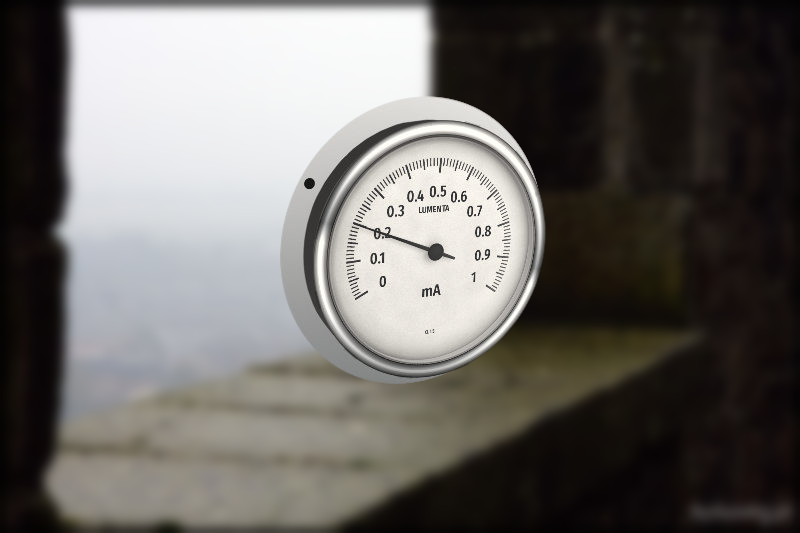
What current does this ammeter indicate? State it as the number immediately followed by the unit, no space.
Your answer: 0.2mA
